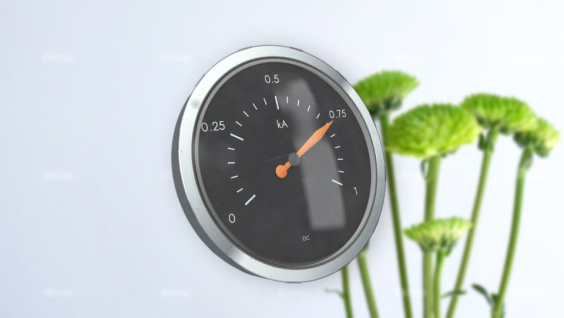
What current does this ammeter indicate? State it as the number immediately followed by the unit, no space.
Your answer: 0.75kA
